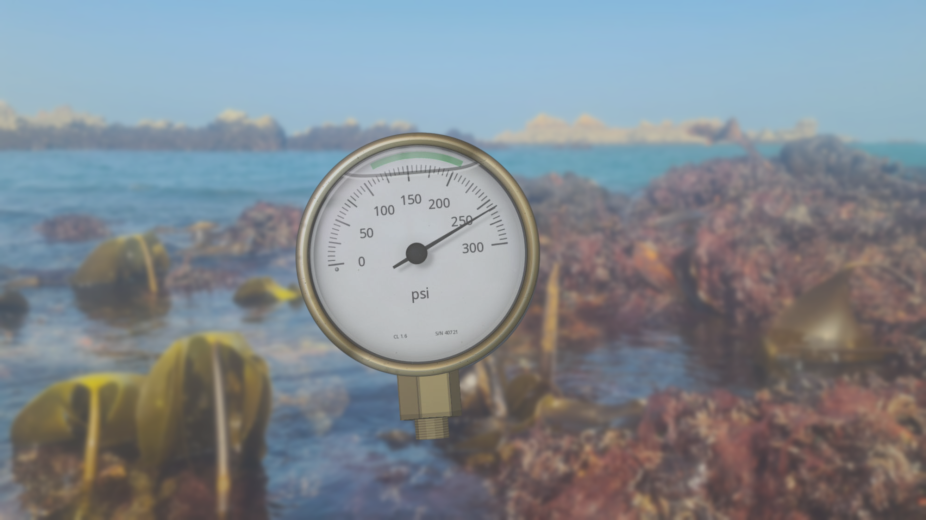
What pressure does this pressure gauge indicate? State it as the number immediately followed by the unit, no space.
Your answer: 260psi
